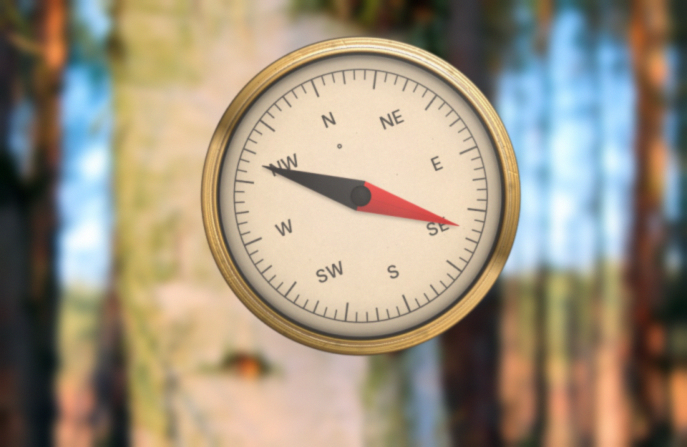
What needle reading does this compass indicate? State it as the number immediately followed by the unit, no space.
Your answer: 130°
